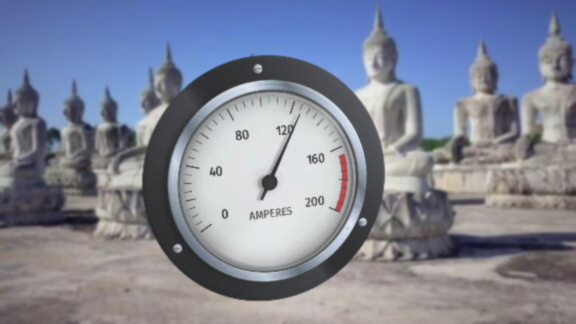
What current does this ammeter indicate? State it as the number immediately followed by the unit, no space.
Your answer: 125A
